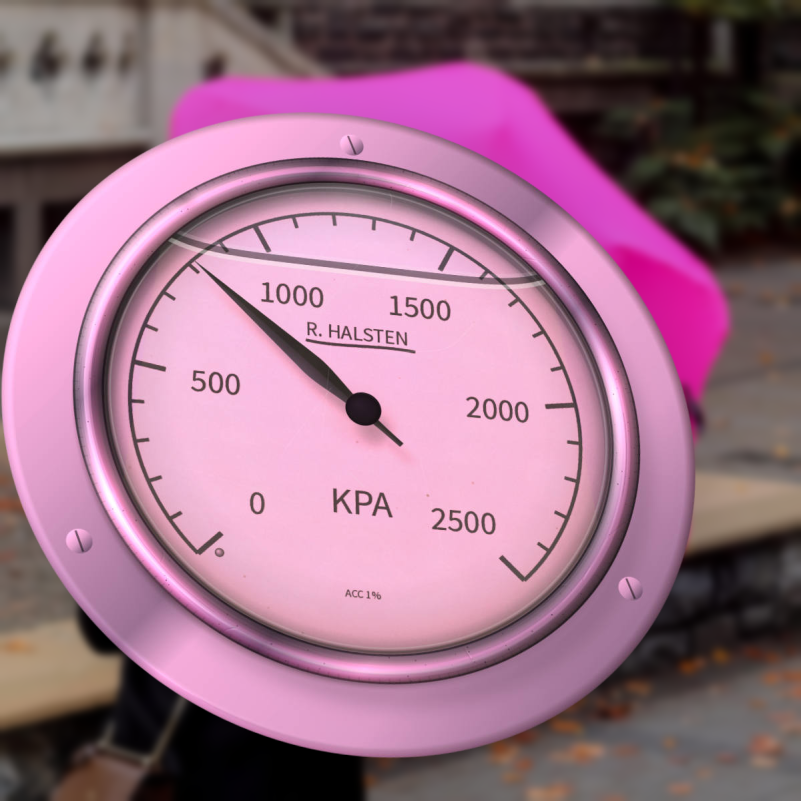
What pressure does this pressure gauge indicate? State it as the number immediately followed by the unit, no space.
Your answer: 800kPa
